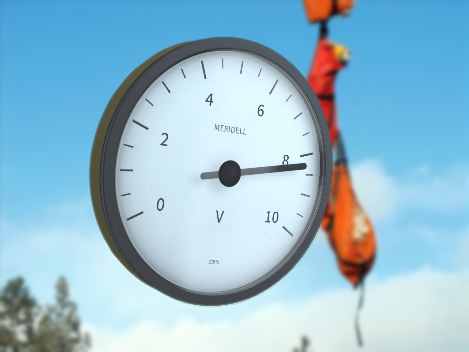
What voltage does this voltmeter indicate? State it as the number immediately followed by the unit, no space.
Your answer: 8.25V
